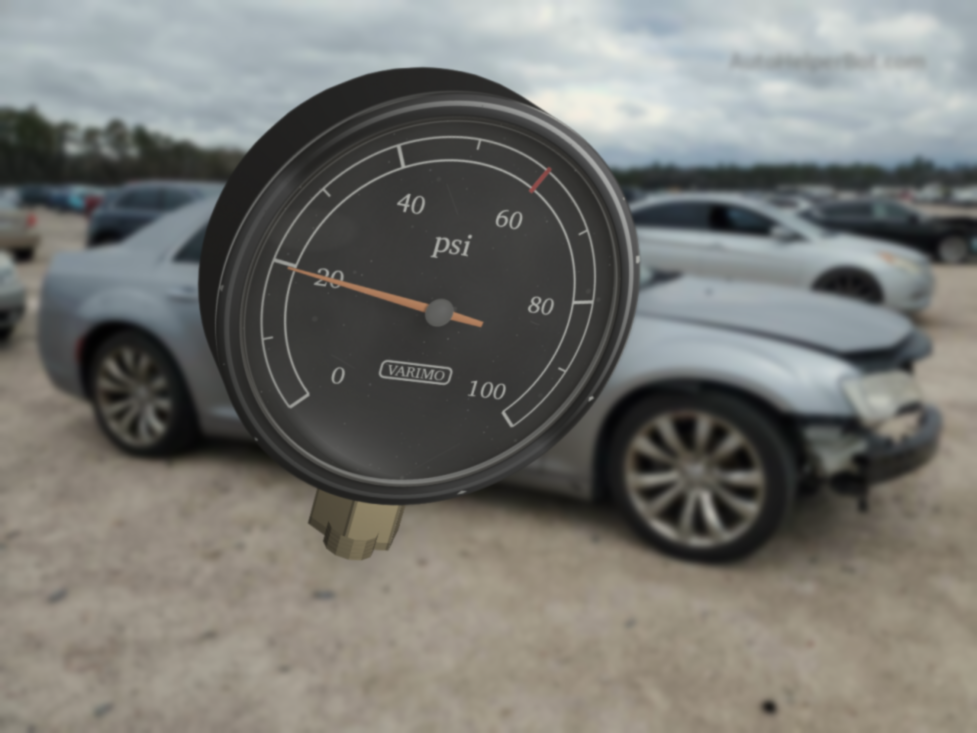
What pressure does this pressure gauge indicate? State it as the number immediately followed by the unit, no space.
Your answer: 20psi
